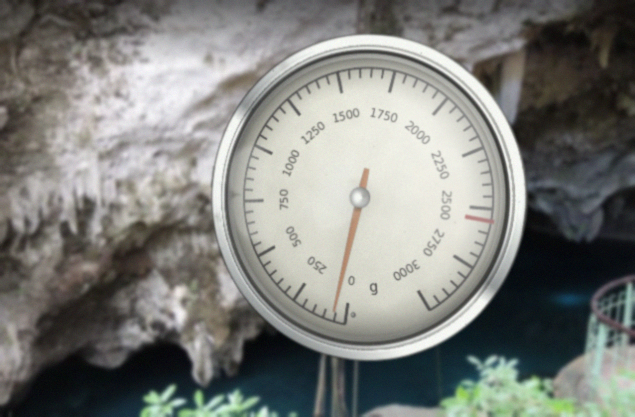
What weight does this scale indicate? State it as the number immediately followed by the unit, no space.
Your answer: 50g
